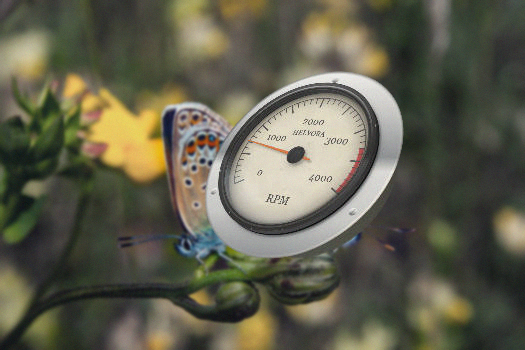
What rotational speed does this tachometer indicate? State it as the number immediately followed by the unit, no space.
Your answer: 700rpm
